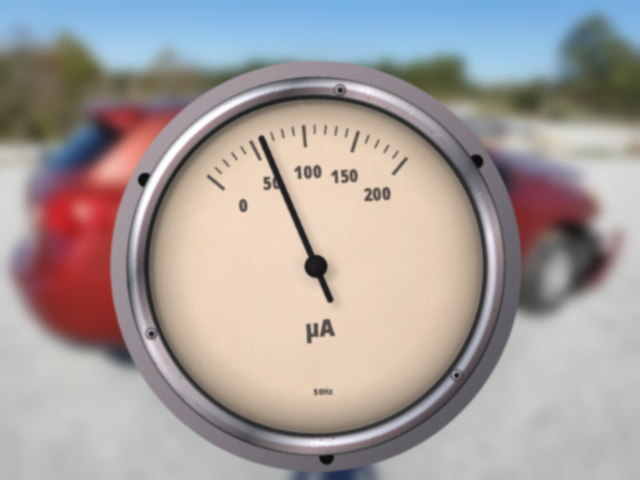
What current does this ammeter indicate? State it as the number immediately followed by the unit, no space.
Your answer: 60µA
